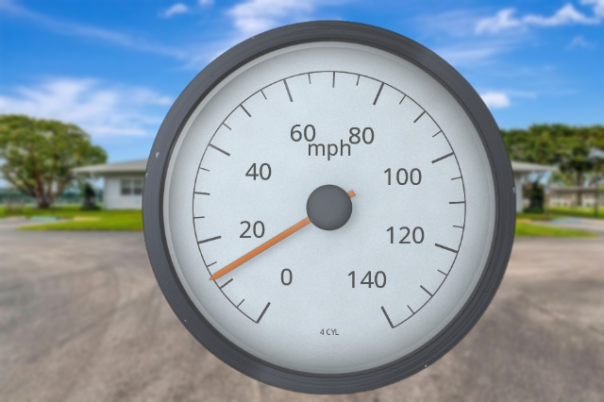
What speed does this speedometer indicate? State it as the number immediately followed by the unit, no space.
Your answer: 12.5mph
